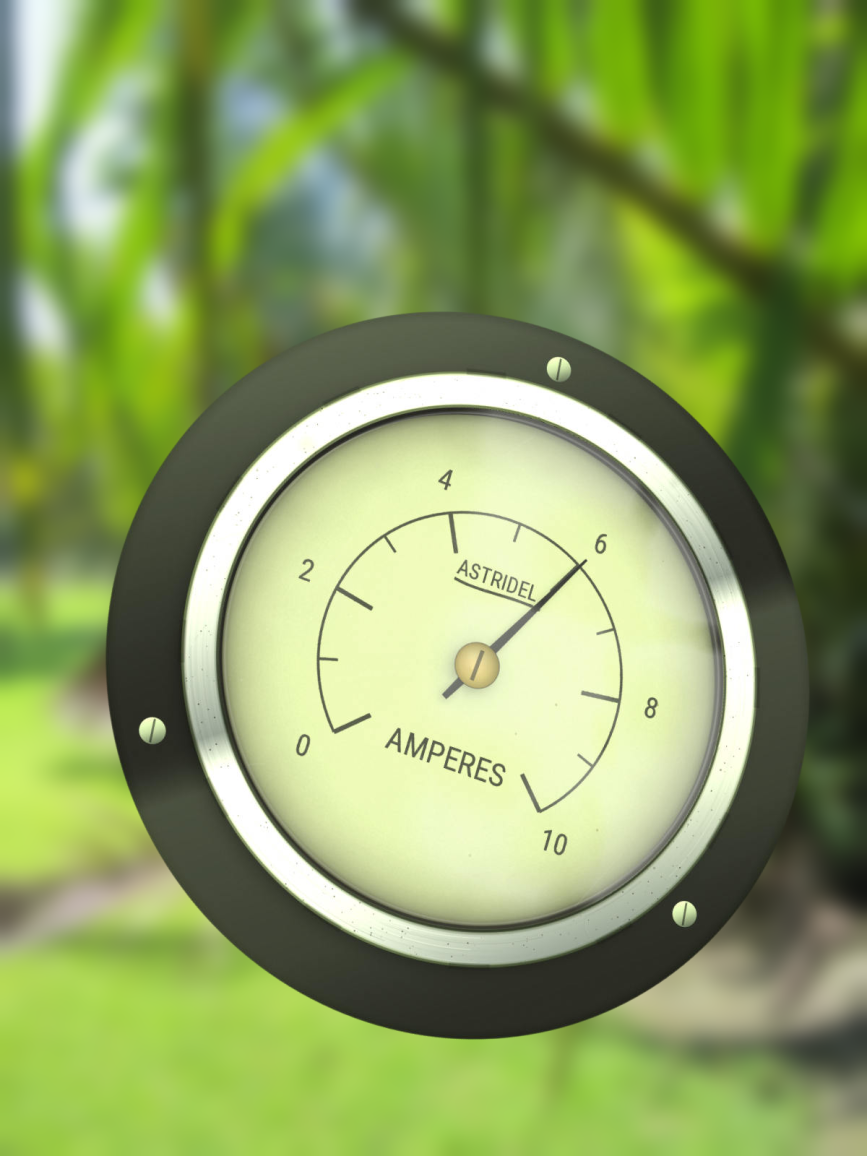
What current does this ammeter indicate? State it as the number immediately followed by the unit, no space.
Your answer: 6A
